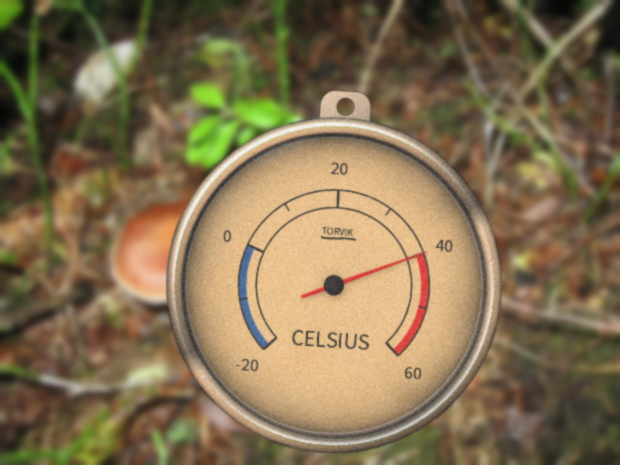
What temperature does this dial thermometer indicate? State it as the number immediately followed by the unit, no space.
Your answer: 40°C
